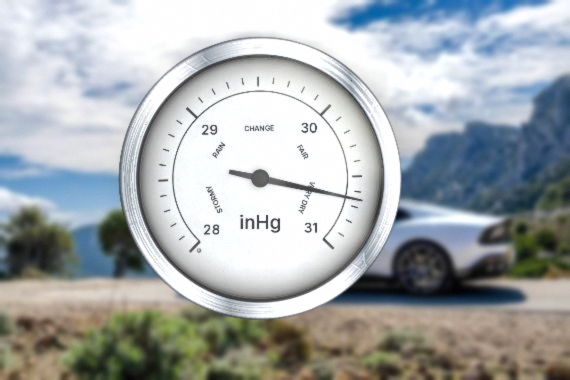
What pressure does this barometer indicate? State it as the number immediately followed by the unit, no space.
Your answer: 30.65inHg
